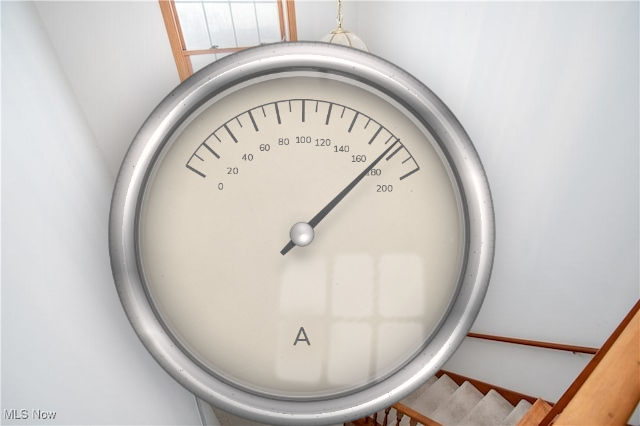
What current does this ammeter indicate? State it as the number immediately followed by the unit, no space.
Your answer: 175A
